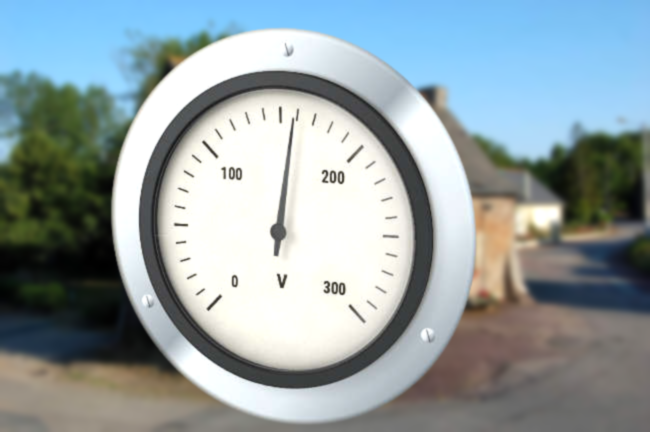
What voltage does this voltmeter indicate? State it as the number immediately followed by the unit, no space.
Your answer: 160V
